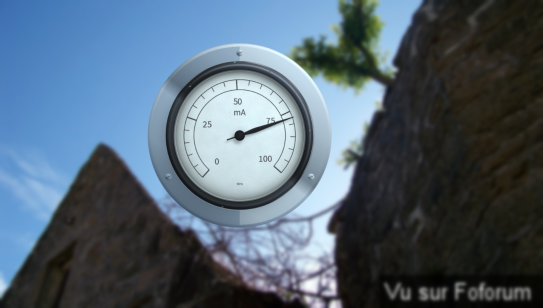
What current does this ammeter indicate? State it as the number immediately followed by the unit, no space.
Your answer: 77.5mA
